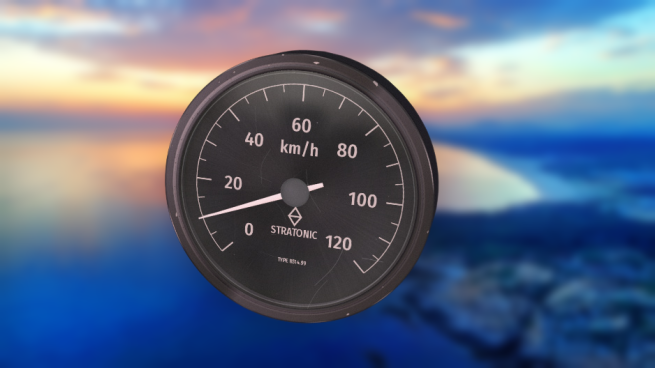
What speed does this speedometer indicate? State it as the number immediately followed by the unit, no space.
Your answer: 10km/h
